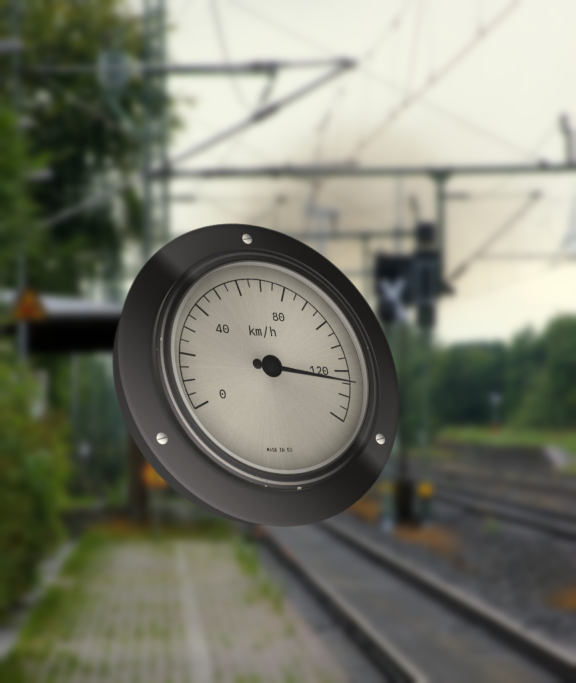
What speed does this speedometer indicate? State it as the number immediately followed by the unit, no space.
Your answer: 125km/h
